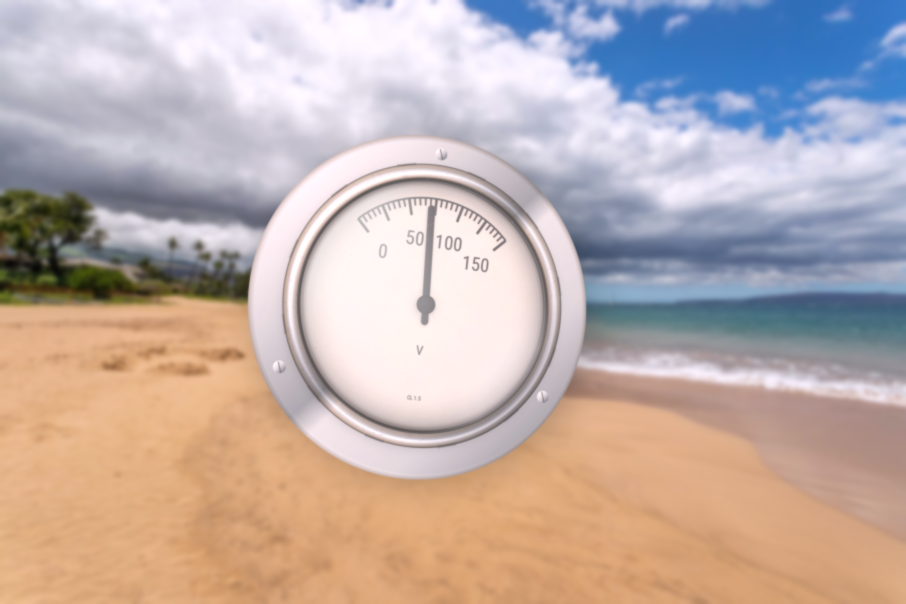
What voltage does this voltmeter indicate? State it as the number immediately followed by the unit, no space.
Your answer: 70V
